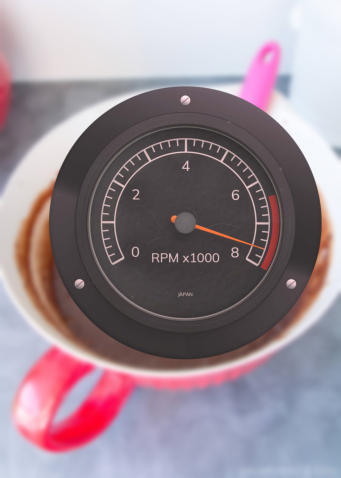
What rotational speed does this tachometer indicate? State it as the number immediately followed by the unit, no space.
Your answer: 7600rpm
